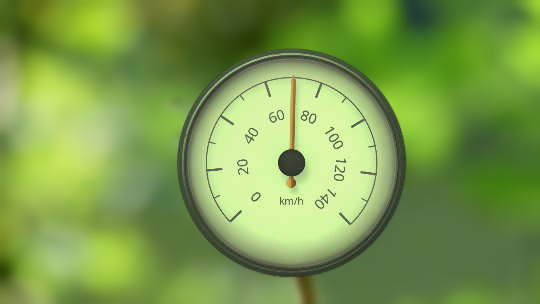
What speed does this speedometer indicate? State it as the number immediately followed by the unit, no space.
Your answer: 70km/h
